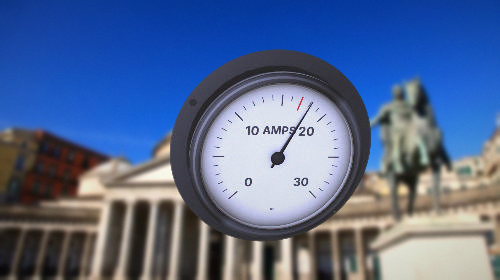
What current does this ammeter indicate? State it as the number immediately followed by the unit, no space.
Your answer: 18A
